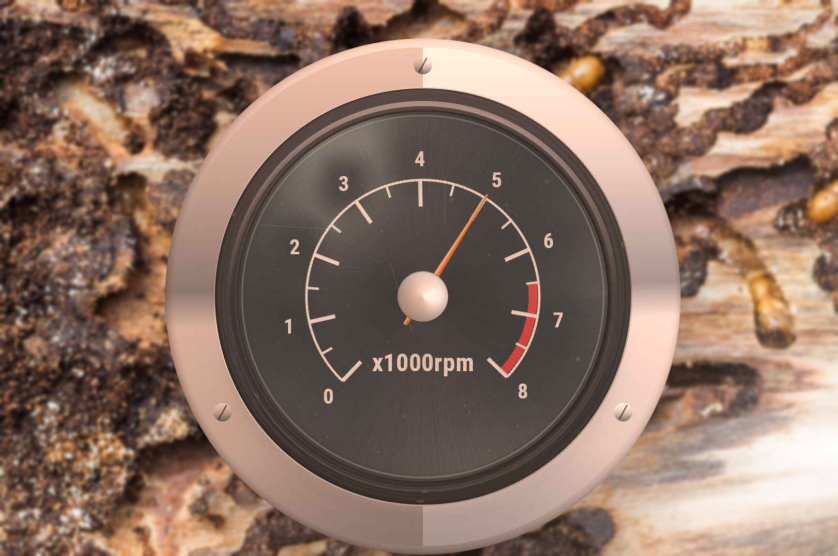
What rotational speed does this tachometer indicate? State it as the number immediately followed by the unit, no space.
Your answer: 5000rpm
